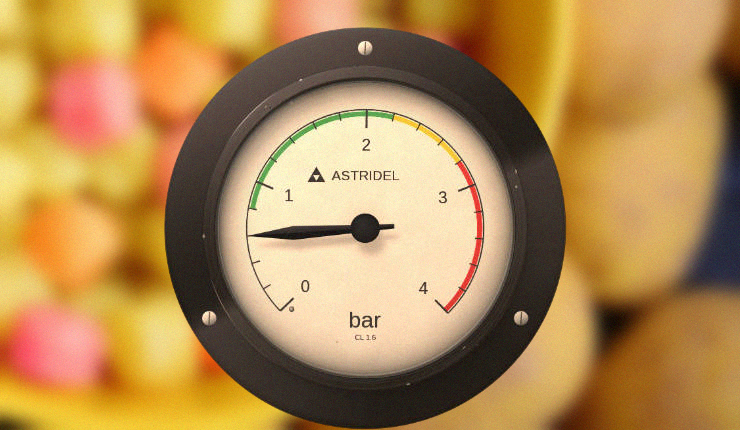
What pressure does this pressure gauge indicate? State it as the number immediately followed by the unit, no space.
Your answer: 0.6bar
